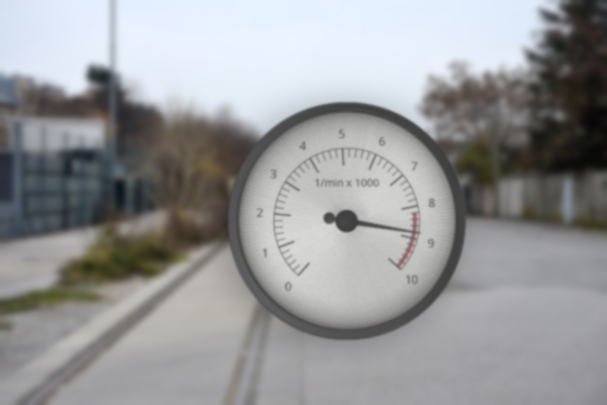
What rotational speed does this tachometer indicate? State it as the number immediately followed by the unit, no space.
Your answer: 8800rpm
